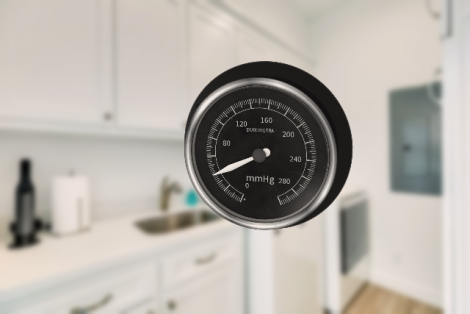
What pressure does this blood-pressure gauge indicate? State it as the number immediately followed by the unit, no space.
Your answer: 40mmHg
